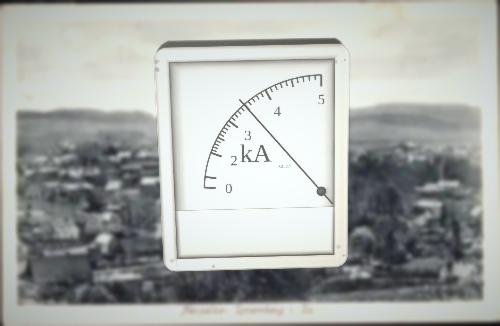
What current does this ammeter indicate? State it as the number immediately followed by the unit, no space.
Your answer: 3.5kA
